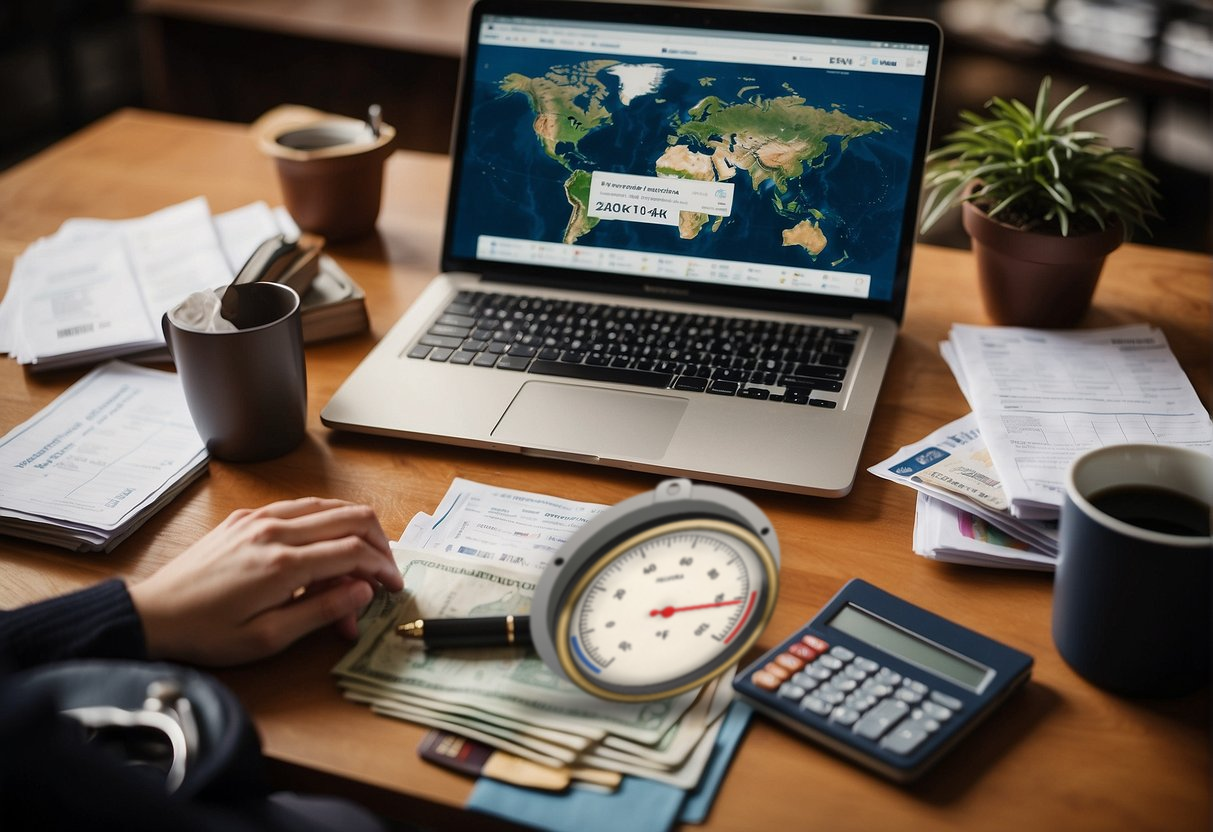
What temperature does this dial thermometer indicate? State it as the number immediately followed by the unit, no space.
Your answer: 100°F
